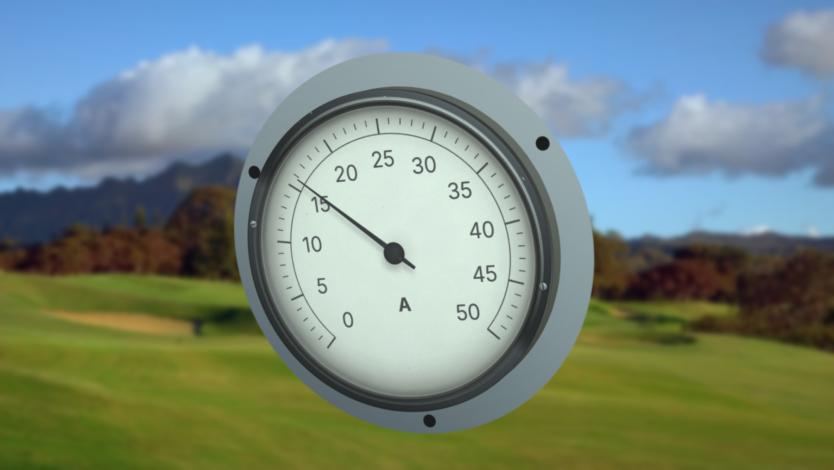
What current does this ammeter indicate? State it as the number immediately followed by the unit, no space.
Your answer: 16A
